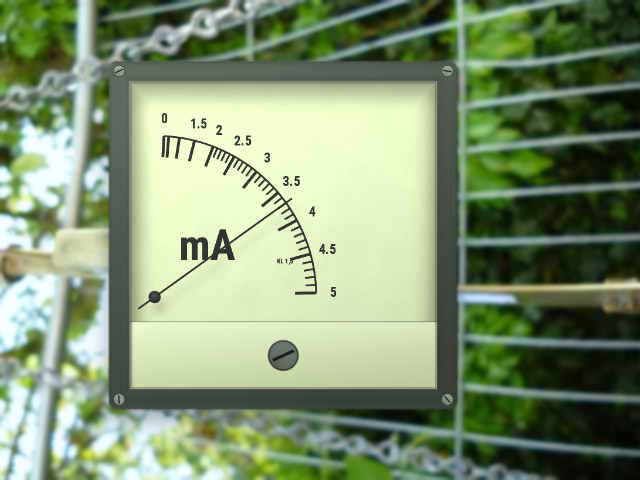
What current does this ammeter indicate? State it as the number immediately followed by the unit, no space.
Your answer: 3.7mA
